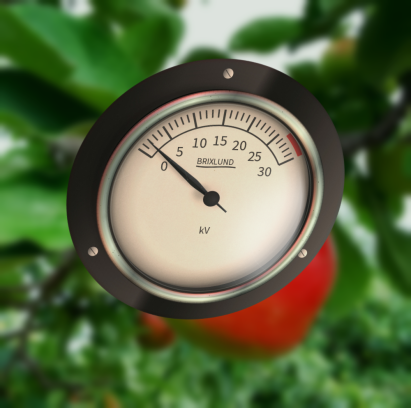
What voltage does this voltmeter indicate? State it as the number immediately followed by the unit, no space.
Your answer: 2kV
